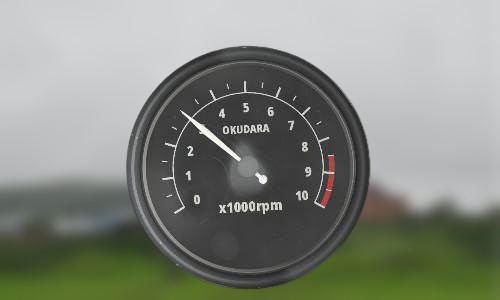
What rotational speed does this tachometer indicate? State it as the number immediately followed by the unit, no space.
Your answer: 3000rpm
